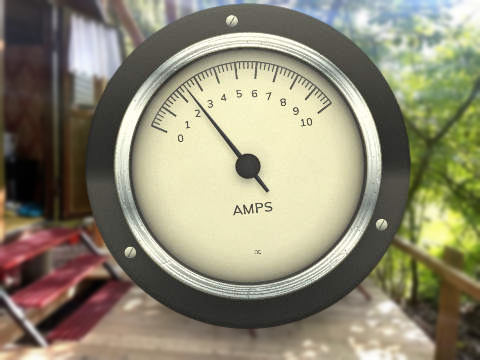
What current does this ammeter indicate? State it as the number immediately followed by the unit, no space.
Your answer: 2.4A
